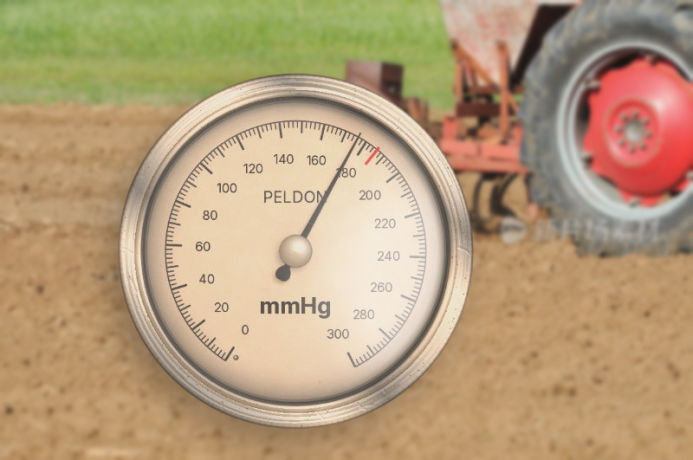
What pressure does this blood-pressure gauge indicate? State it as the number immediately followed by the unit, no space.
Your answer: 176mmHg
